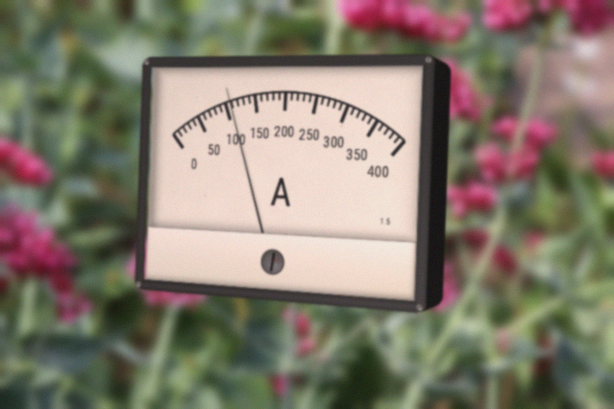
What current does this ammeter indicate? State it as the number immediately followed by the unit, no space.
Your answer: 110A
